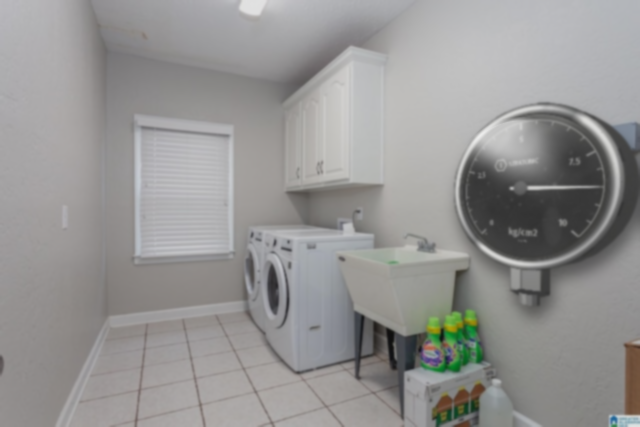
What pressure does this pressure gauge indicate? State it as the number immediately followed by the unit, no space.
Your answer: 8.5kg/cm²
